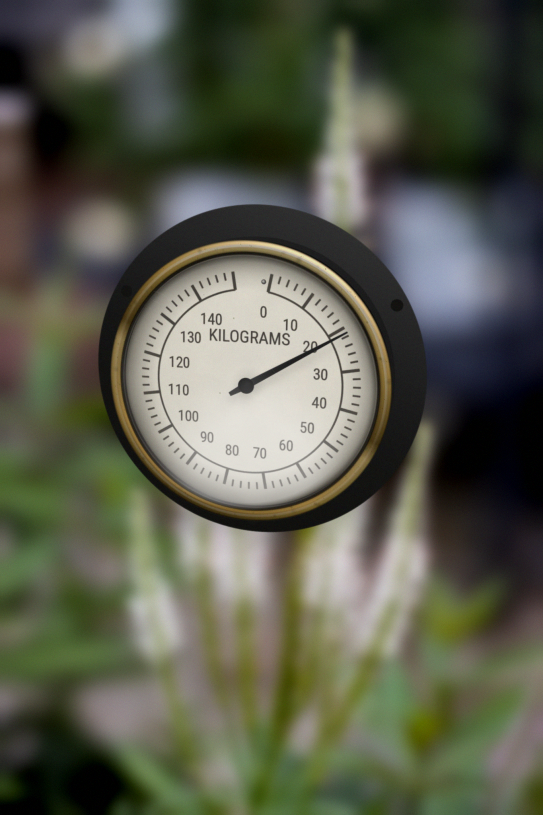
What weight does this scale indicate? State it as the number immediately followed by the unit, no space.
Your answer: 21kg
